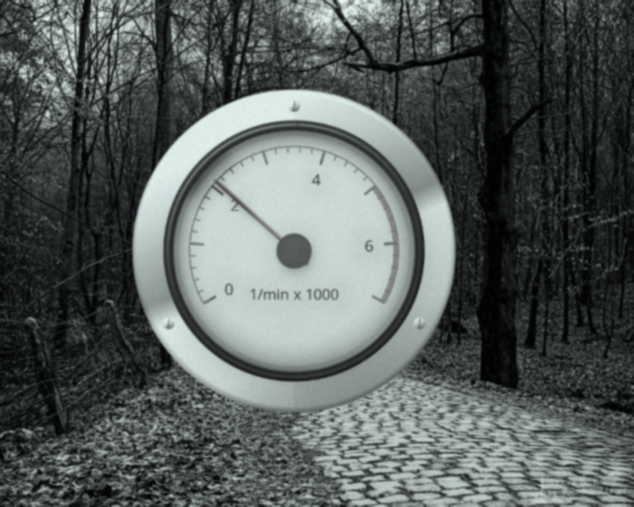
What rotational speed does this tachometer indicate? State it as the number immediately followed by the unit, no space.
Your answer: 2100rpm
